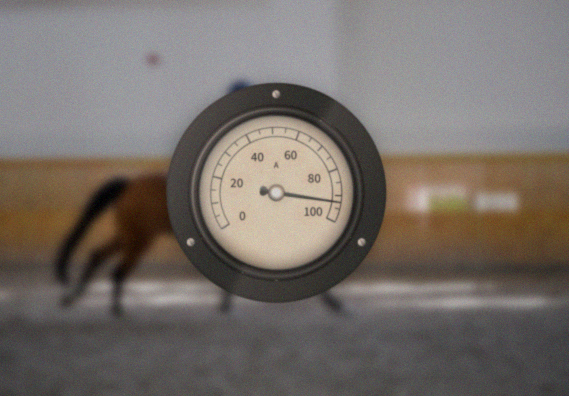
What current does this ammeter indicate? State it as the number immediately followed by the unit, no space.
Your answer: 92.5A
